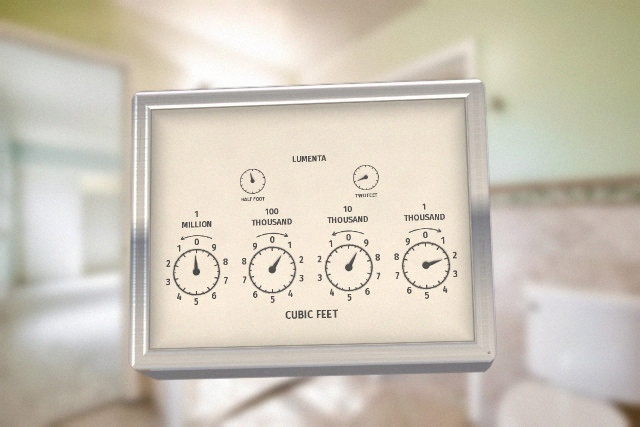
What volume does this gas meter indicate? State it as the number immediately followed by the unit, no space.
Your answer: 9200ft³
